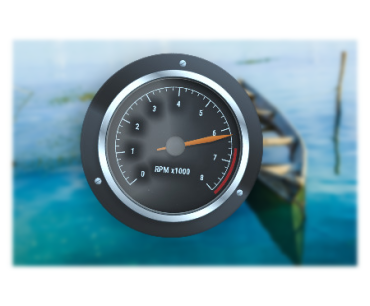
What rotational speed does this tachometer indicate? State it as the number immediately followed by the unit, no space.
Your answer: 6200rpm
